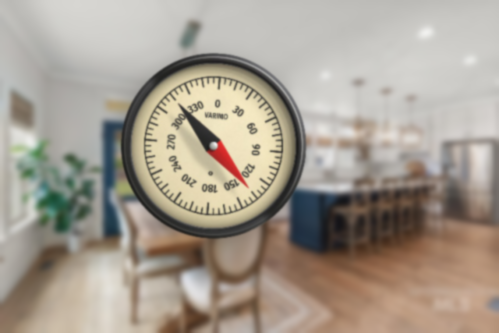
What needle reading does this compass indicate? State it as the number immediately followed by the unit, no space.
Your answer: 135°
